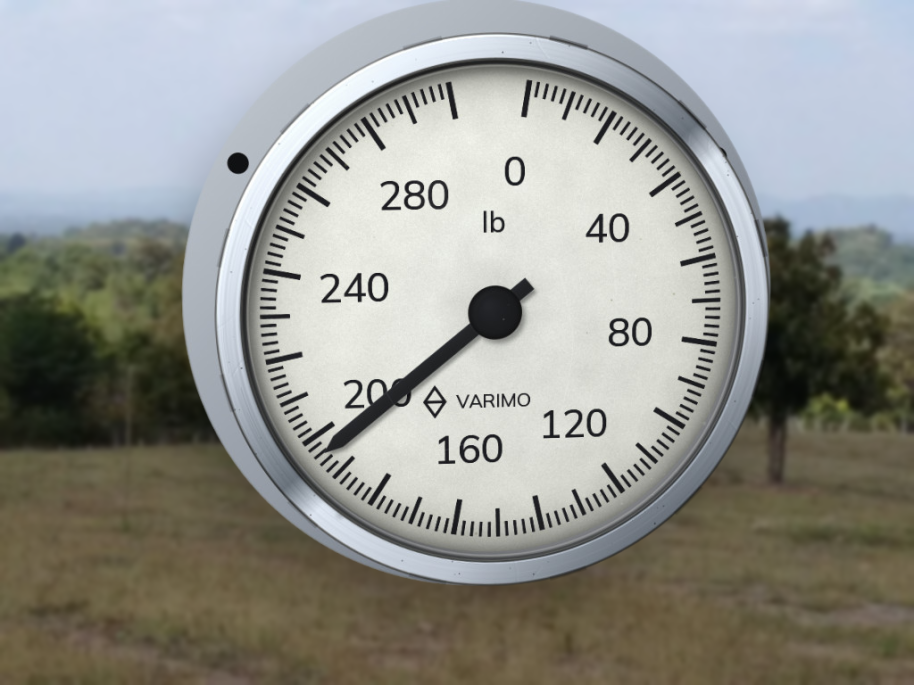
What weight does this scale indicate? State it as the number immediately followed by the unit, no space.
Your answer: 196lb
